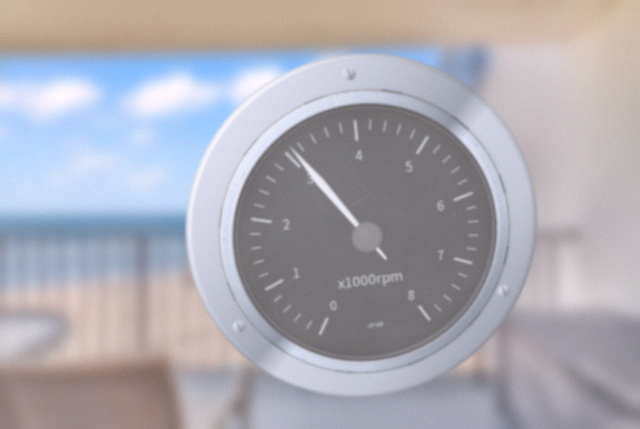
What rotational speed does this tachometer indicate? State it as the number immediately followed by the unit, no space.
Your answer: 3100rpm
